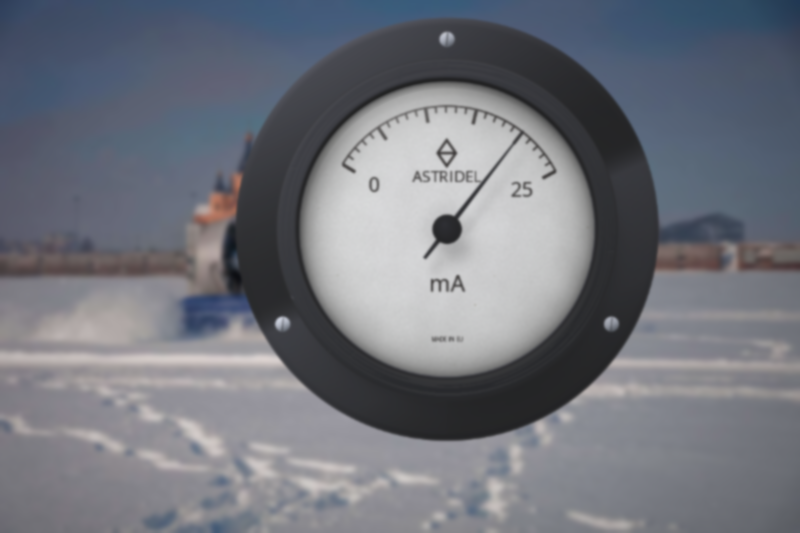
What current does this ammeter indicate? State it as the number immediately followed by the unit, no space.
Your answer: 20mA
